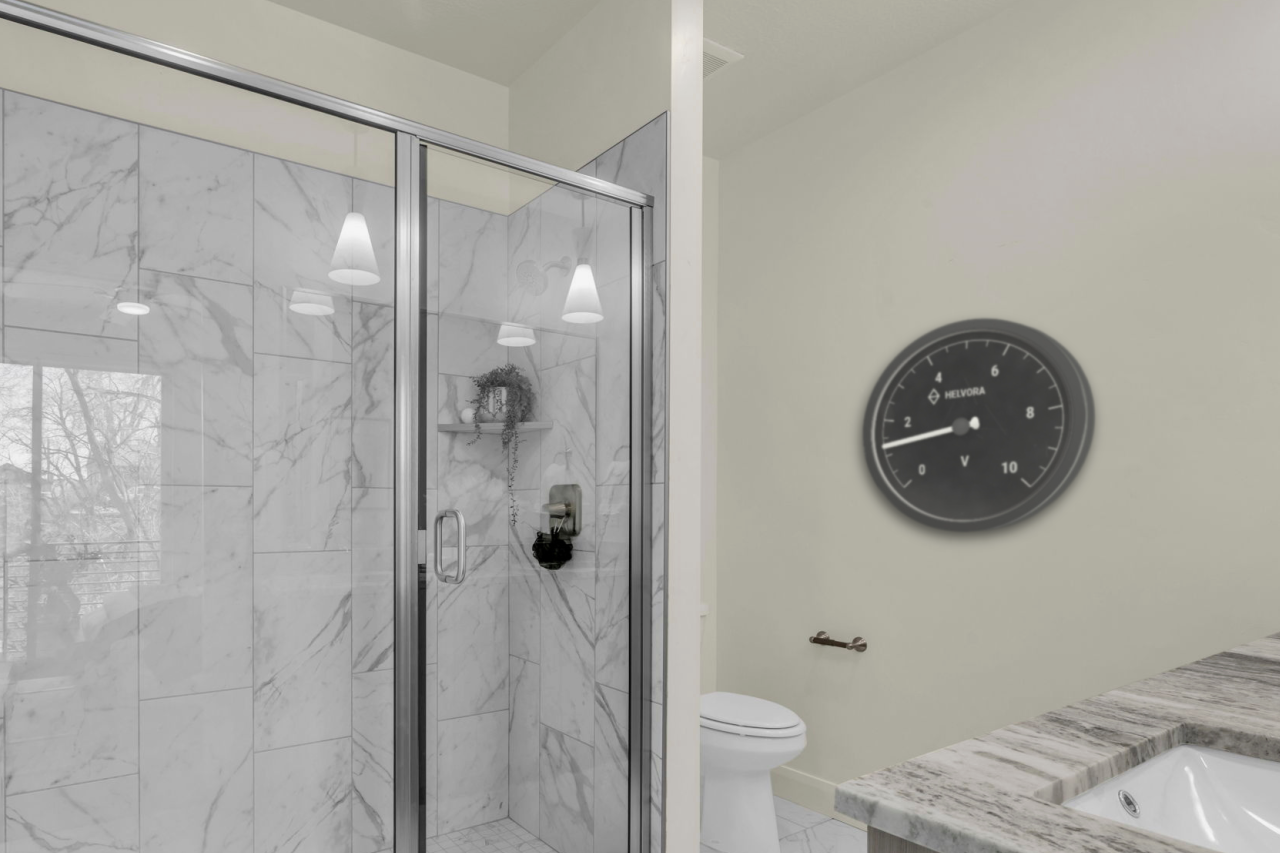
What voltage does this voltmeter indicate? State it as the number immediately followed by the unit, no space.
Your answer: 1.25V
